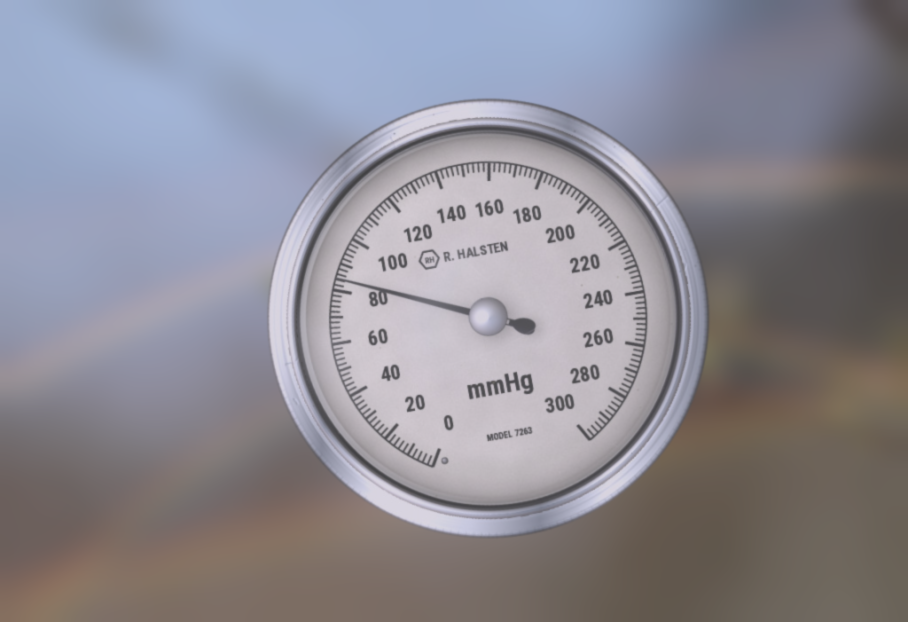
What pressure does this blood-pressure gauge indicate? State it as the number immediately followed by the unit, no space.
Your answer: 84mmHg
